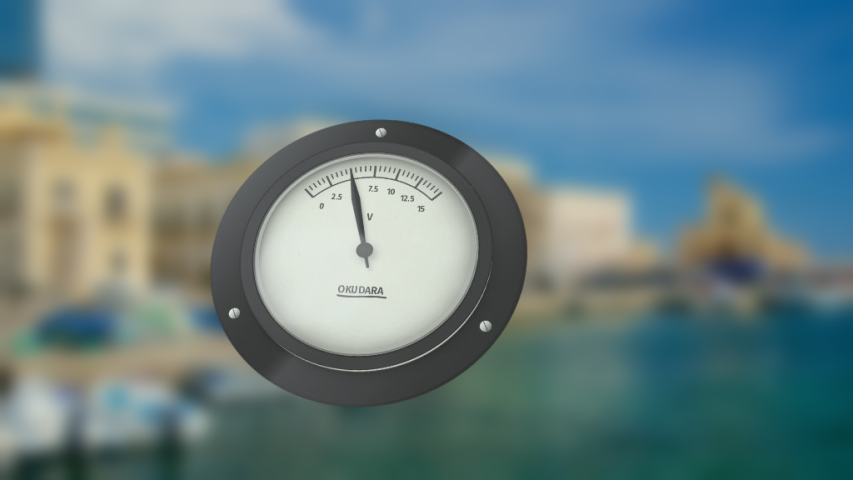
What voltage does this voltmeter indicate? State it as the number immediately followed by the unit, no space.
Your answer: 5V
